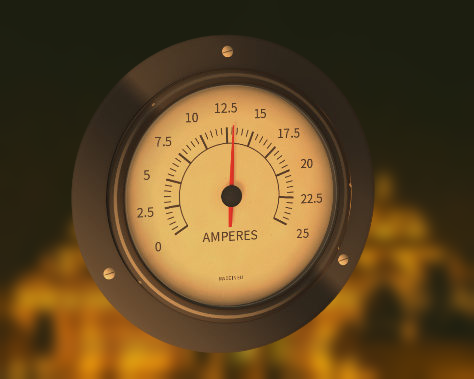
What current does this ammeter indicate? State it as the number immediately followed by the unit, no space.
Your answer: 13A
